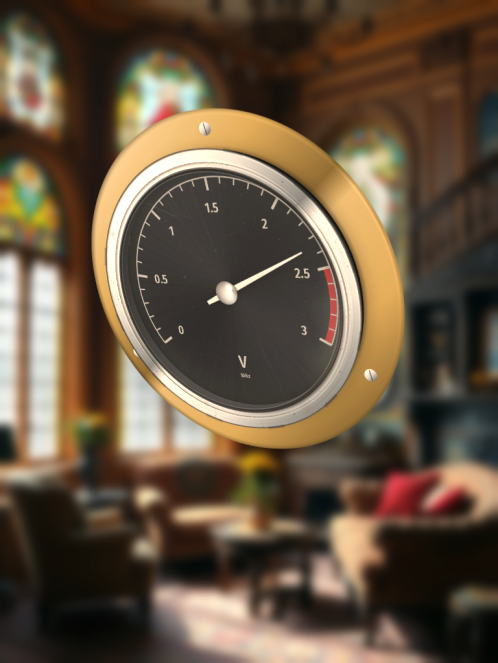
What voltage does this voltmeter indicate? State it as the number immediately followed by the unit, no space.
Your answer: 2.35V
